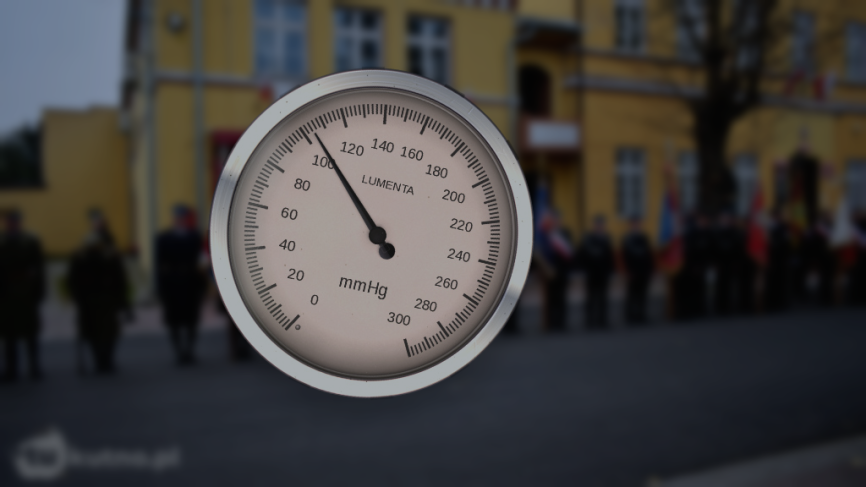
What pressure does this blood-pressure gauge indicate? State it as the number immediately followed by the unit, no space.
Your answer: 104mmHg
